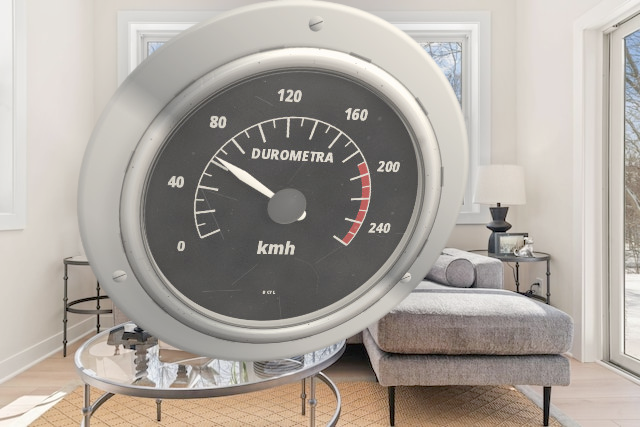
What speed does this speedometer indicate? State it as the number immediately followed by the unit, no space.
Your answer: 65km/h
